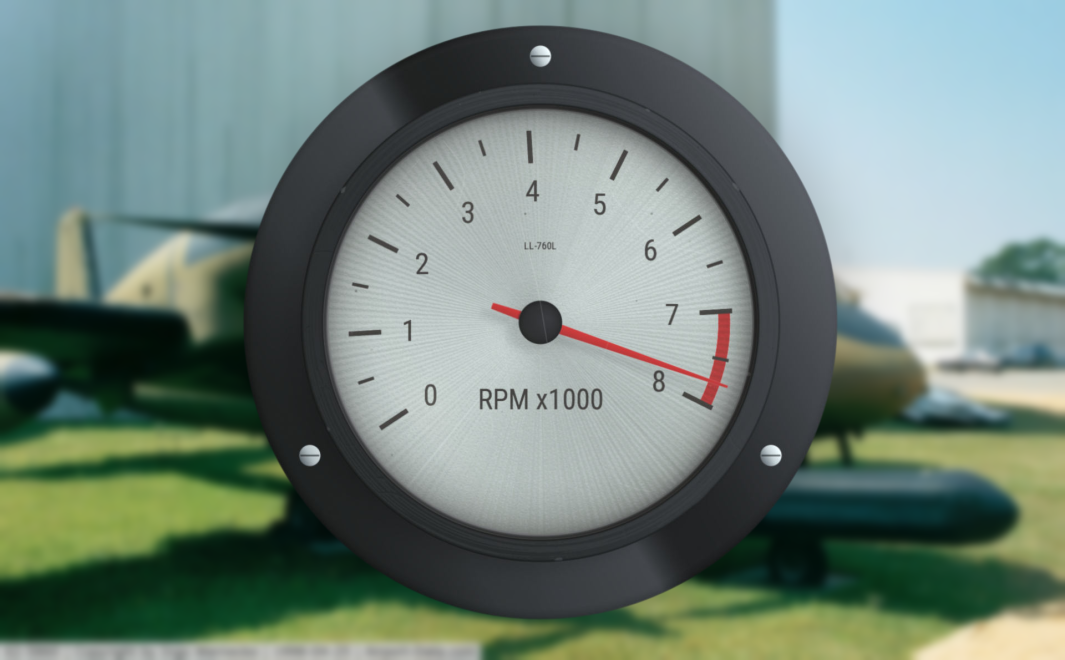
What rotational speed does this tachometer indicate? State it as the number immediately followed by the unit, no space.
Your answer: 7750rpm
